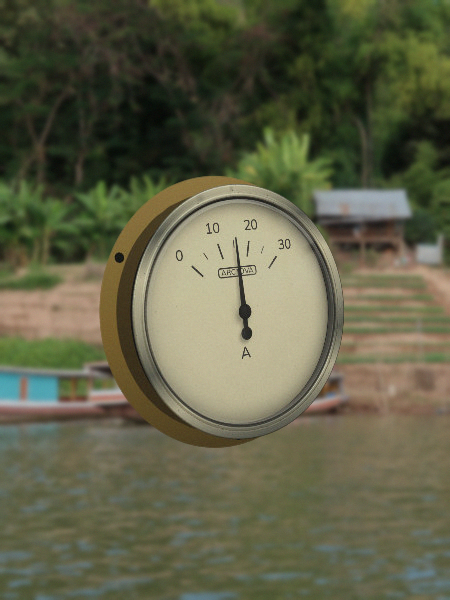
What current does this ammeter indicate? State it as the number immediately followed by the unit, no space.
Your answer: 15A
